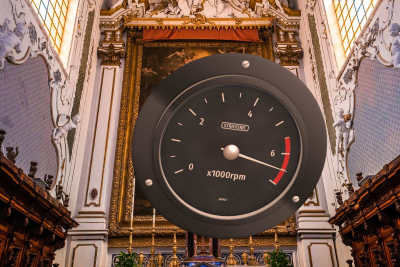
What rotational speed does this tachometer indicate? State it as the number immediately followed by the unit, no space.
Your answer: 6500rpm
